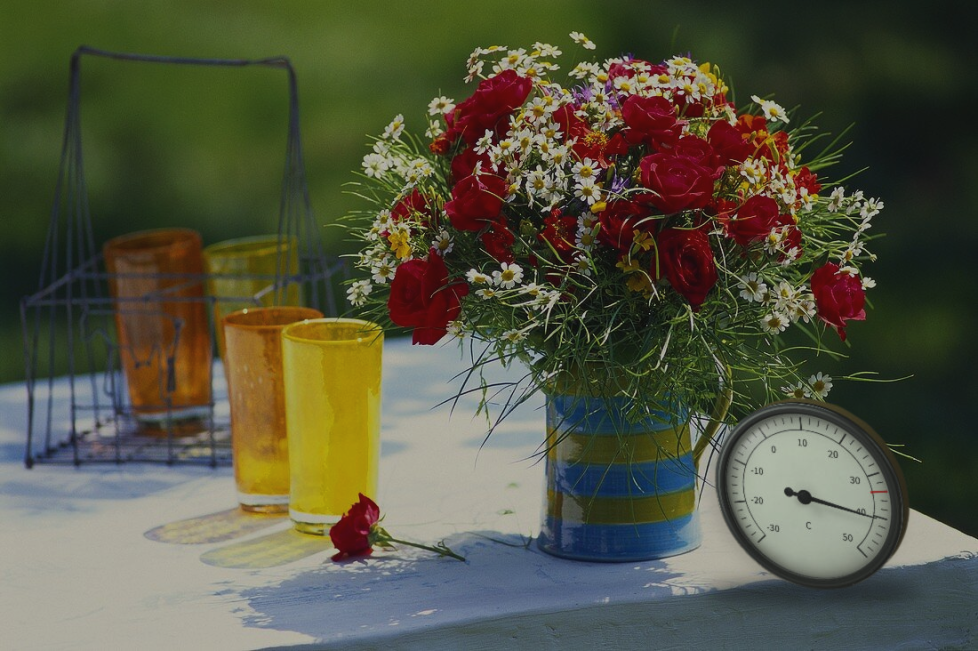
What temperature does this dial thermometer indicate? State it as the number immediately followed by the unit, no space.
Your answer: 40°C
